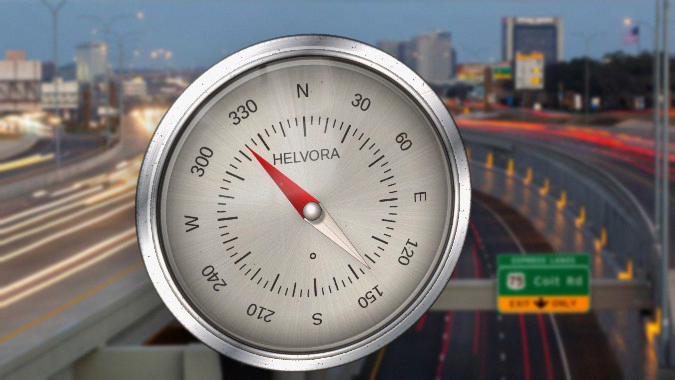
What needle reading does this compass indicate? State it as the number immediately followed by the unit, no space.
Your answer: 320°
